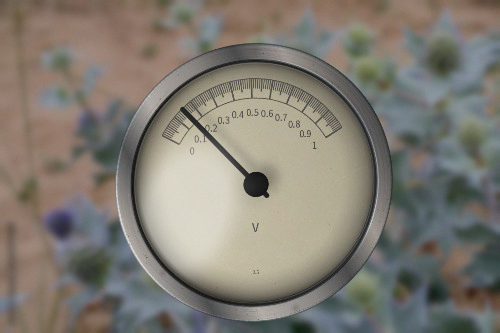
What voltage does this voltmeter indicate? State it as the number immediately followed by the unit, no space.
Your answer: 0.15V
